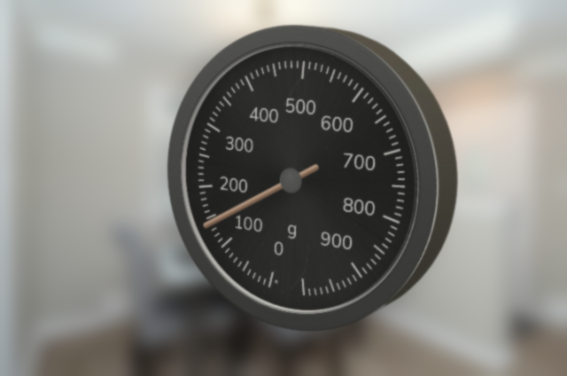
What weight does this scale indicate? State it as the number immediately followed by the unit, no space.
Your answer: 140g
